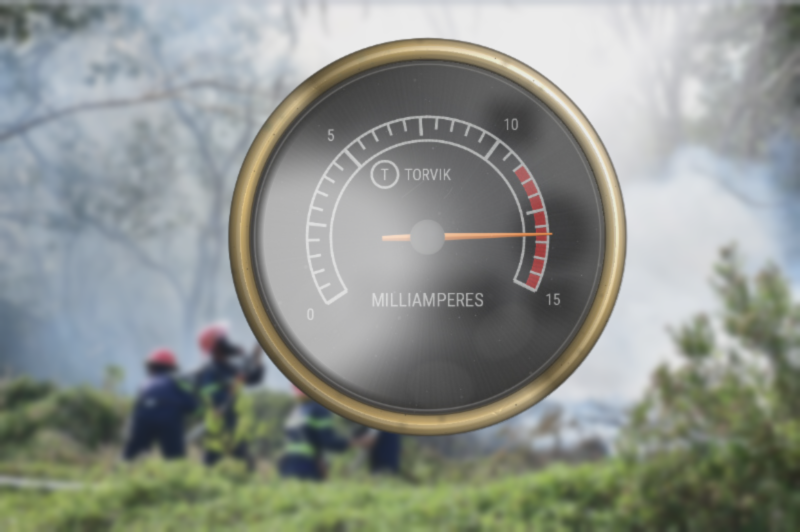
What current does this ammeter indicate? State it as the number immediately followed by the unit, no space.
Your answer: 13.25mA
